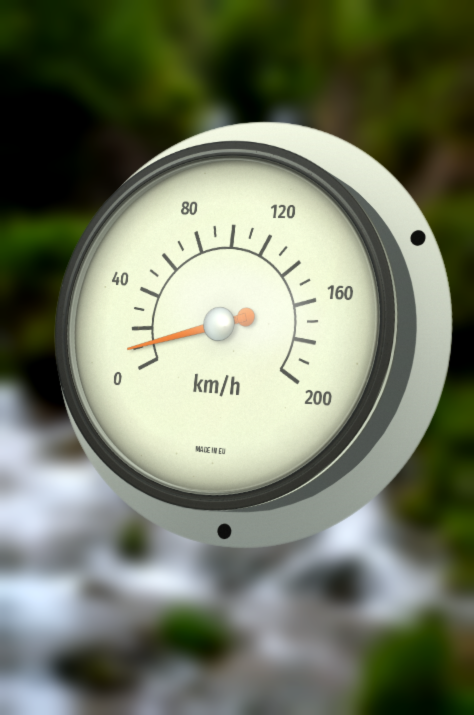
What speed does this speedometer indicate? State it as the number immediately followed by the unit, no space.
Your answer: 10km/h
